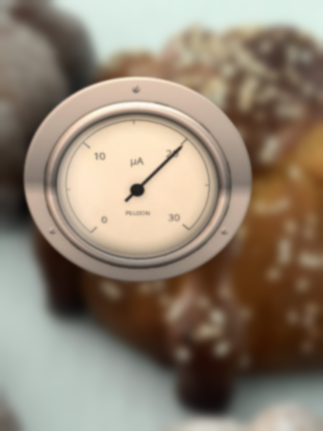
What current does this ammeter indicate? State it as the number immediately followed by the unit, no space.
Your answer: 20µA
